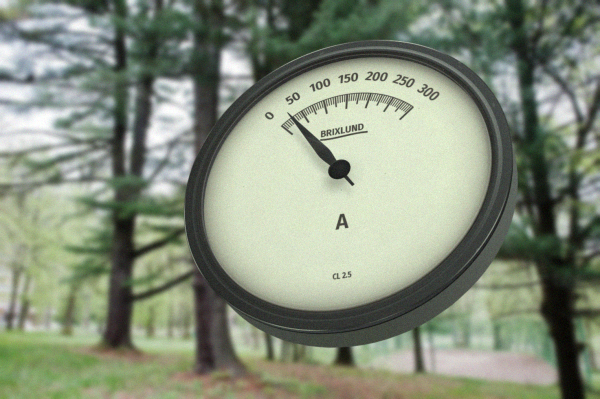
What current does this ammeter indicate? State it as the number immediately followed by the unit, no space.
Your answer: 25A
